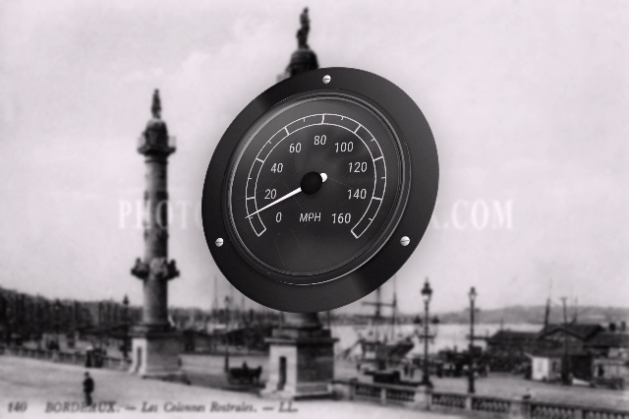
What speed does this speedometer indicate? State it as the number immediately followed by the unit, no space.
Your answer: 10mph
